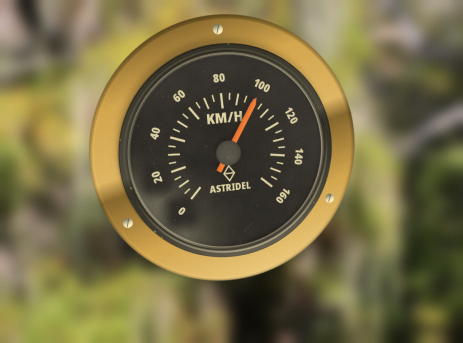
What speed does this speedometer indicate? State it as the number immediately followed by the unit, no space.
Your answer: 100km/h
